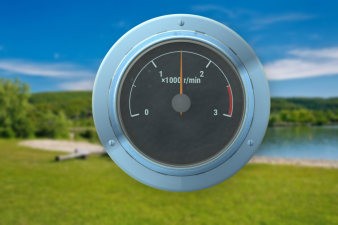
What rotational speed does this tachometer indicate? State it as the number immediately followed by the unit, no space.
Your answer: 1500rpm
